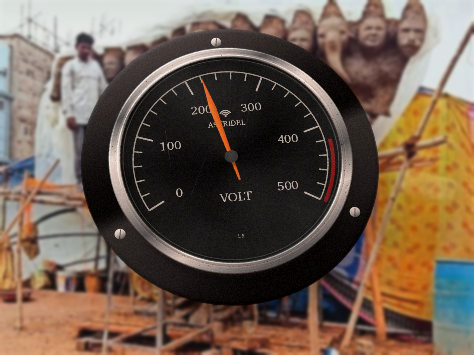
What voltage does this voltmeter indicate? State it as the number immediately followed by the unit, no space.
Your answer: 220V
